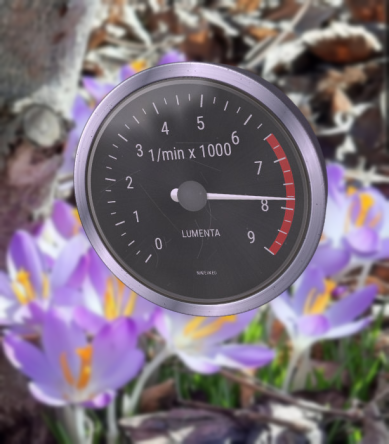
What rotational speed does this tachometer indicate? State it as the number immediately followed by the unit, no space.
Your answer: 7750rpm
